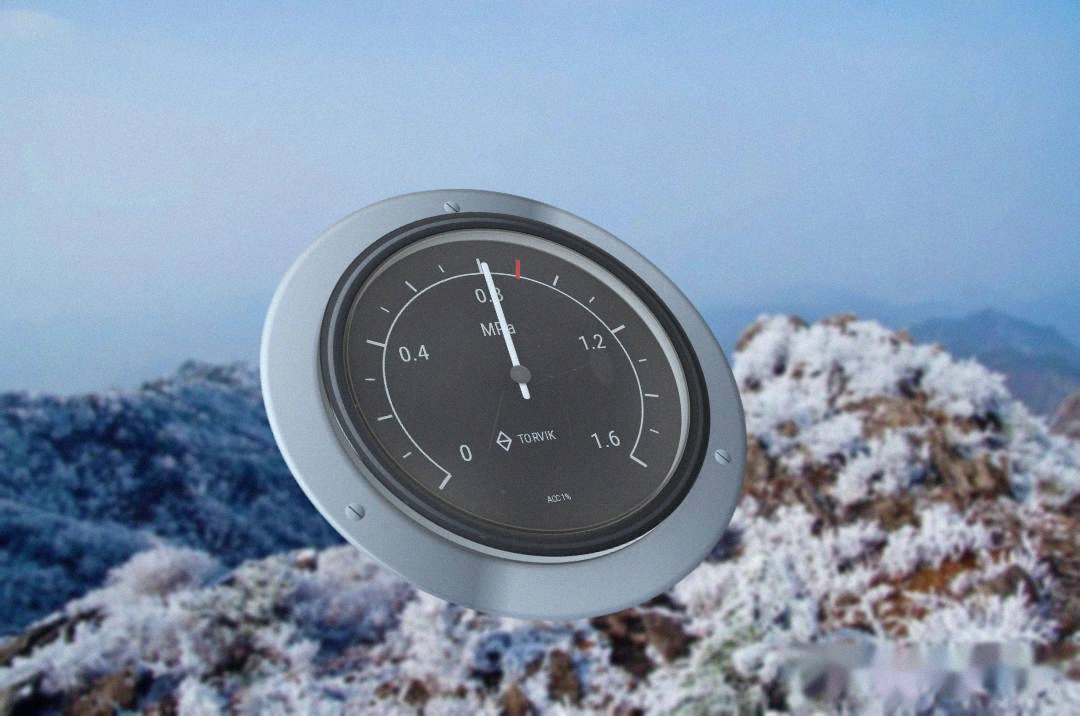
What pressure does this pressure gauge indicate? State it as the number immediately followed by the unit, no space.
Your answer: 0.8MPa
